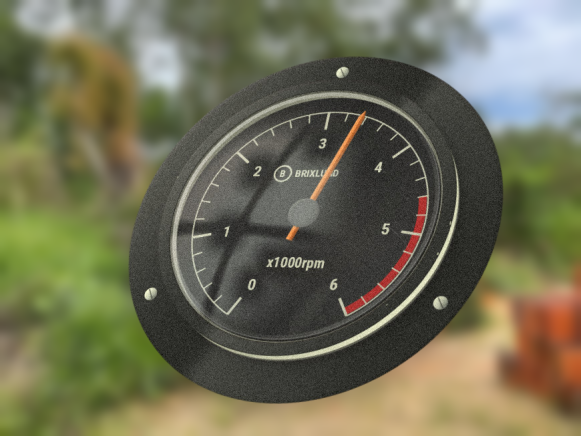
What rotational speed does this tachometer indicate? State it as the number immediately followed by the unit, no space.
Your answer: 3400rpm
